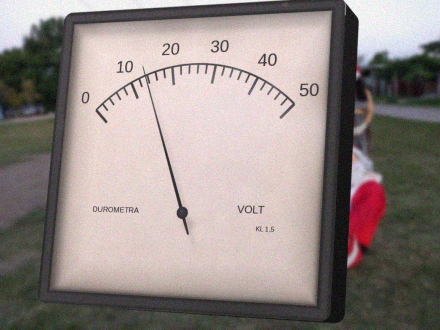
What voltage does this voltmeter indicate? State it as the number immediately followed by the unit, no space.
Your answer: 14V
